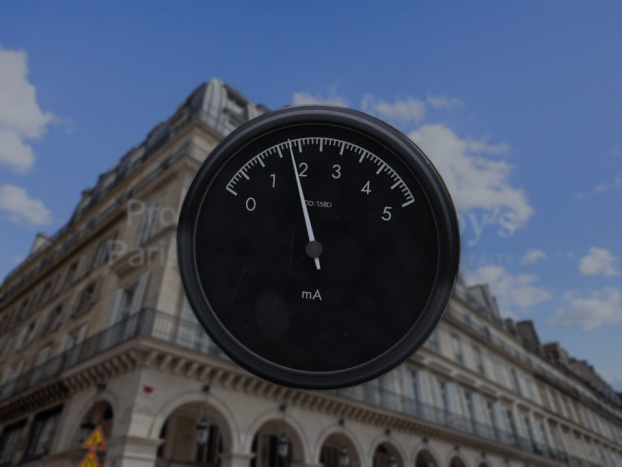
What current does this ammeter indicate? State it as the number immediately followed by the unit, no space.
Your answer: 1.8mA
